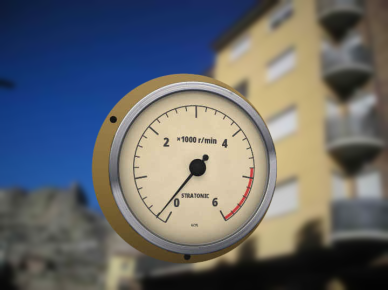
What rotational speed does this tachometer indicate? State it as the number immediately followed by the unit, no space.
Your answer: 200rpm
